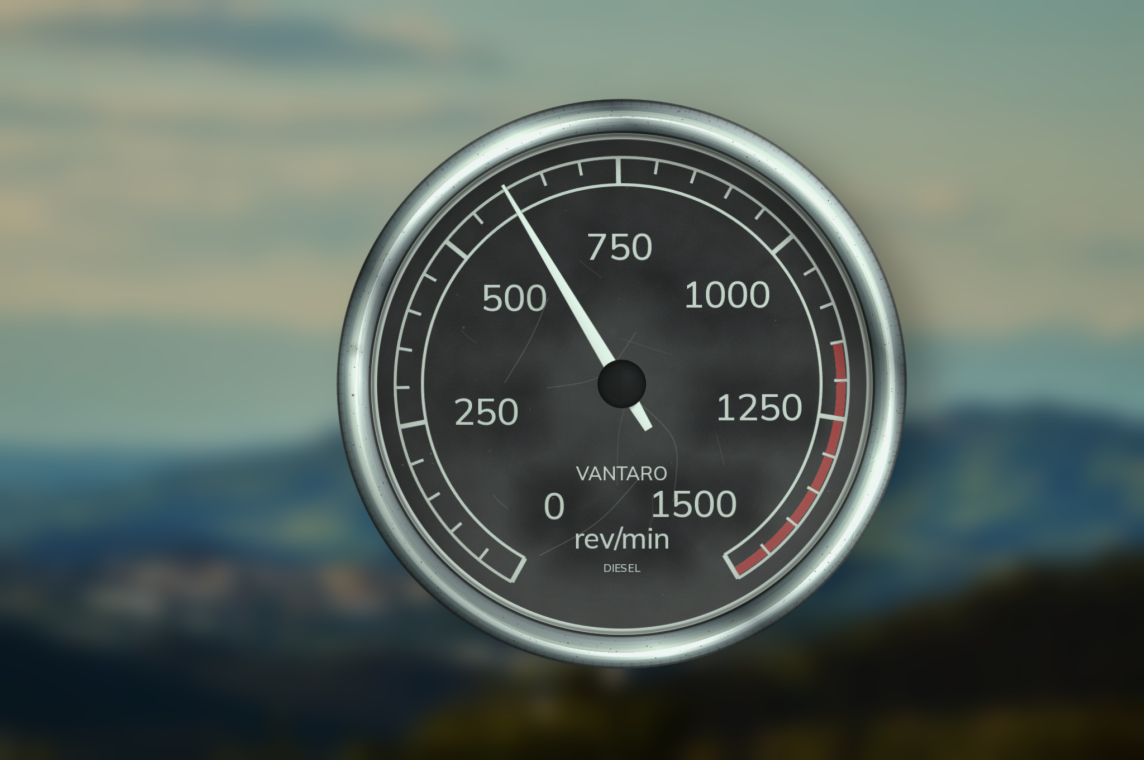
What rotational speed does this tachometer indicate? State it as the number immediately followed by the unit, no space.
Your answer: 600rpm
